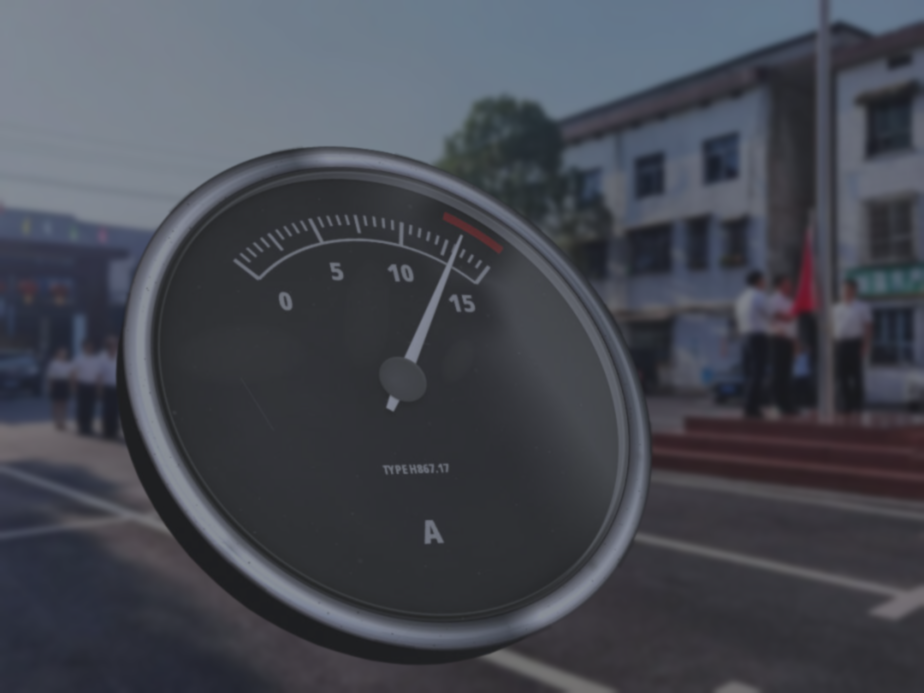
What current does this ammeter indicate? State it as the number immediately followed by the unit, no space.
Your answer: 13A
